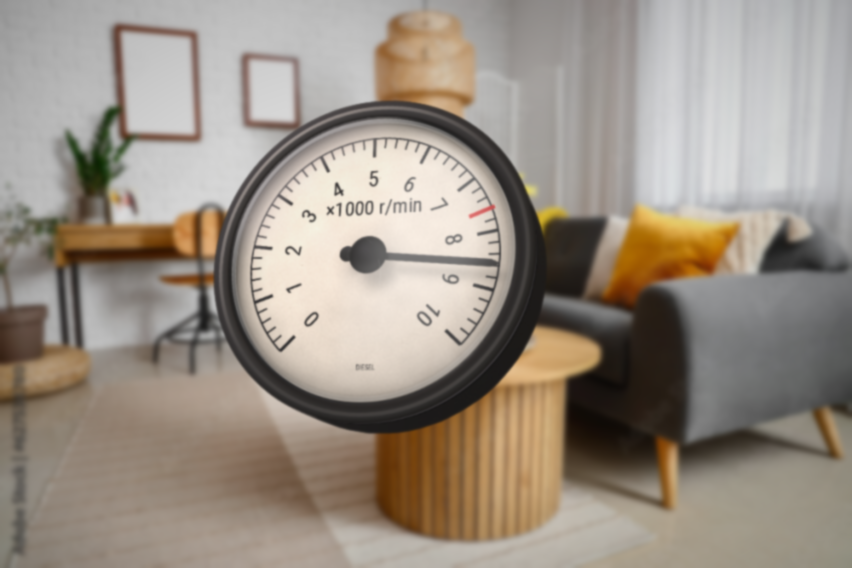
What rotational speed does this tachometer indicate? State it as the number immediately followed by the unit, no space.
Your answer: 8600rpm
